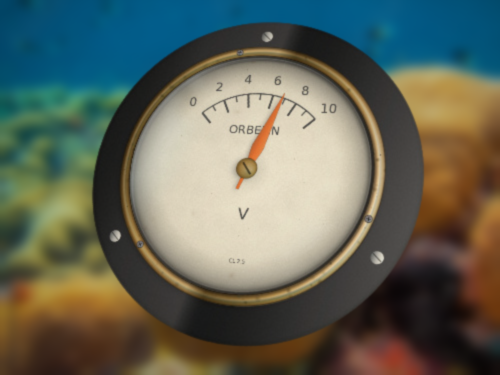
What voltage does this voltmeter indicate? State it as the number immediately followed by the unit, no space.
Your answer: 7V
